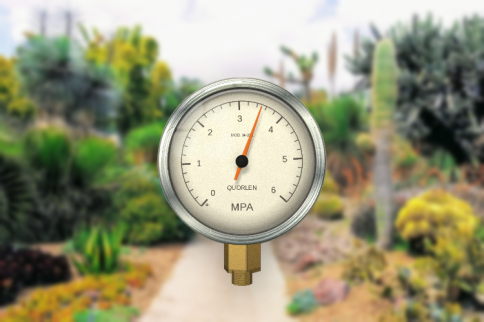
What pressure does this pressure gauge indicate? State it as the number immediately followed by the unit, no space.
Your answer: 3.5MPa
